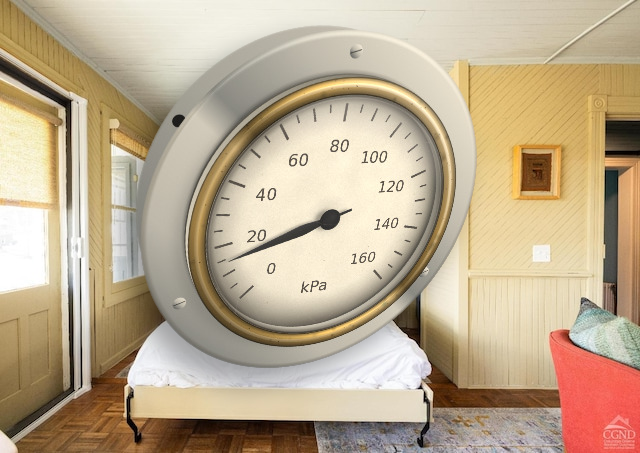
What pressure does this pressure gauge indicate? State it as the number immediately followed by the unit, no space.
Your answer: 15kPa
